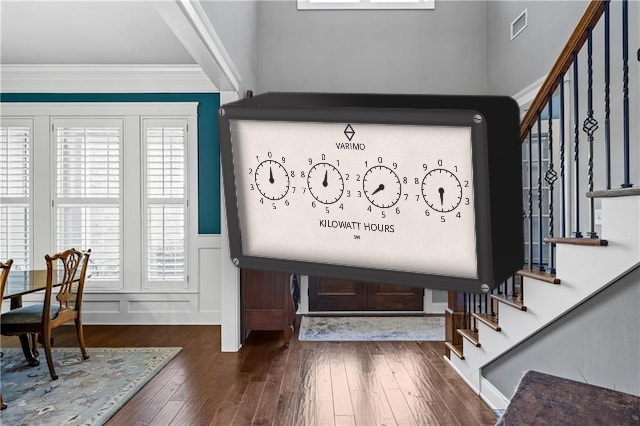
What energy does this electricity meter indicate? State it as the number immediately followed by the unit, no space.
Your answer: 35kWh
